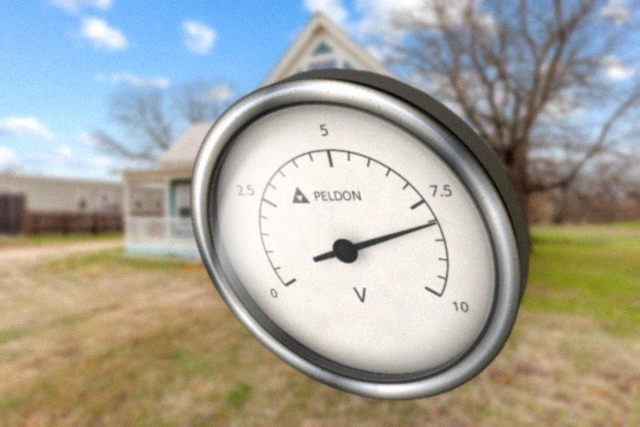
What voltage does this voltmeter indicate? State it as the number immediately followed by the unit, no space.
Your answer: 8V
